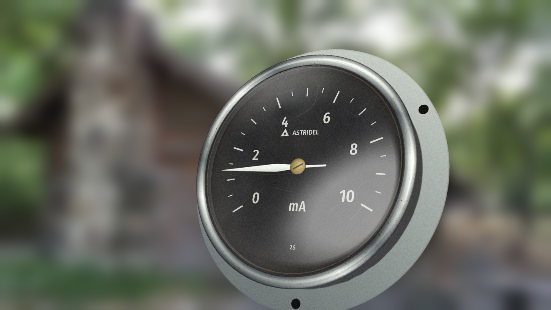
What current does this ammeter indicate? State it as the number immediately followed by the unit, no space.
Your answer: 1.25mA
